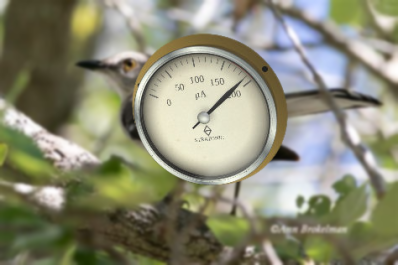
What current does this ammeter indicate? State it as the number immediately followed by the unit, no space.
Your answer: 190µA
